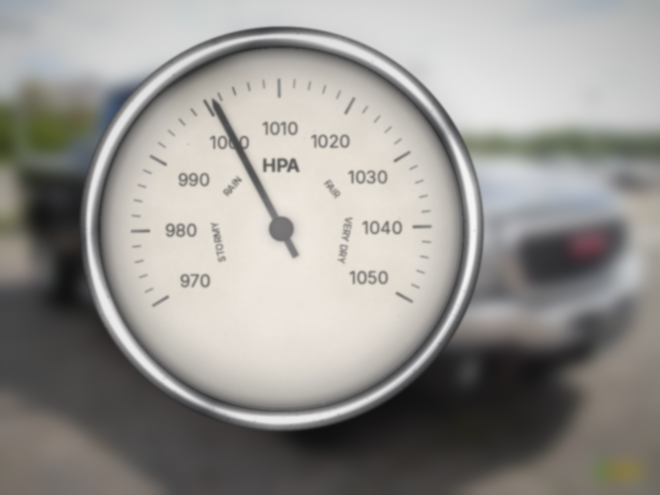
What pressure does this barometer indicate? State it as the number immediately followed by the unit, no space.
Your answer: 1001hPa
